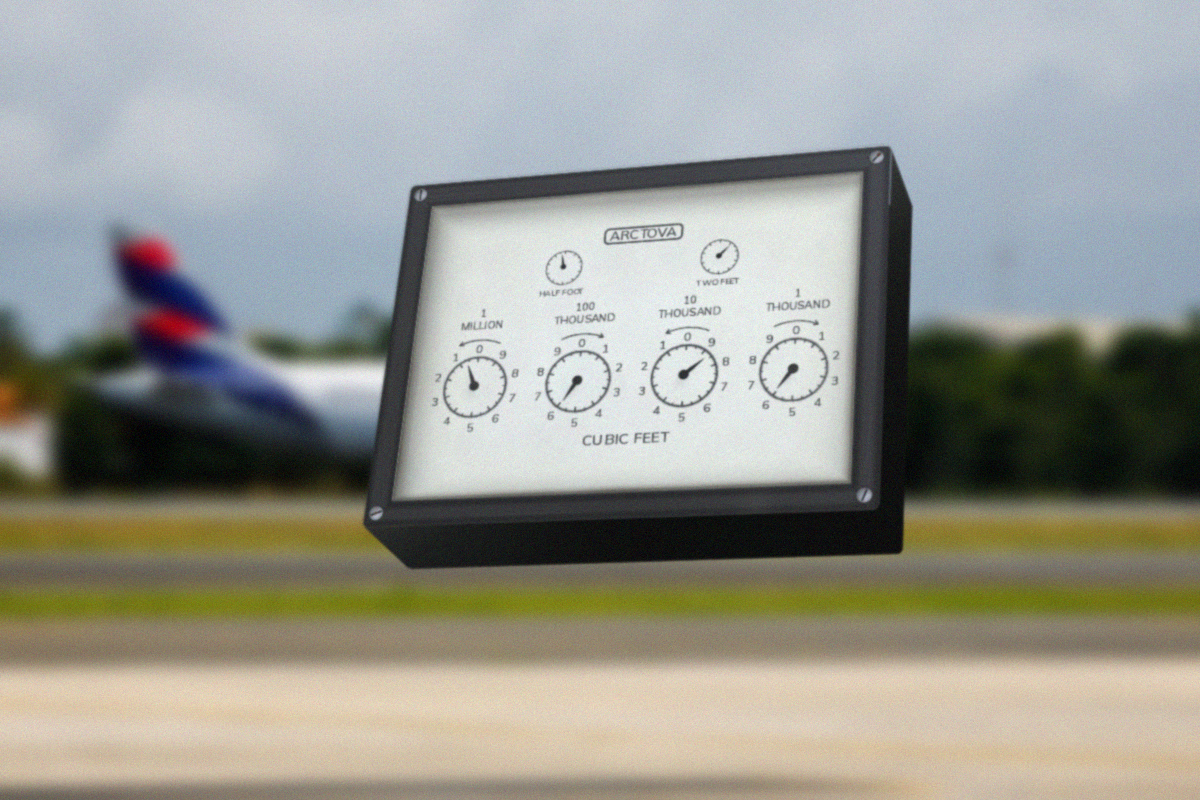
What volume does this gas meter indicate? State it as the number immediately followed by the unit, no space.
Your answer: 58600ft³
